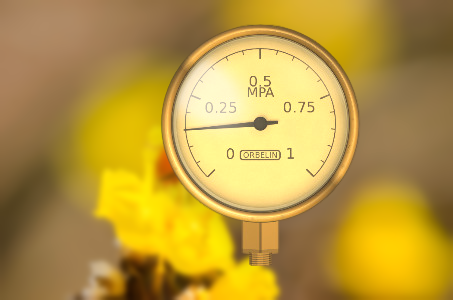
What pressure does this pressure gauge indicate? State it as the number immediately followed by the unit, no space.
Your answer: 0.15MPa
